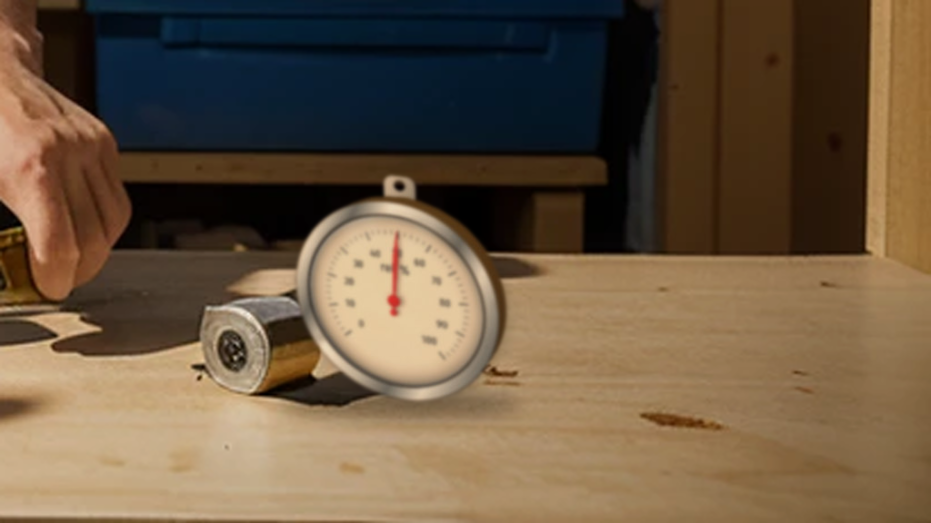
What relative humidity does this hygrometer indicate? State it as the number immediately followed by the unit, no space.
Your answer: 50%
